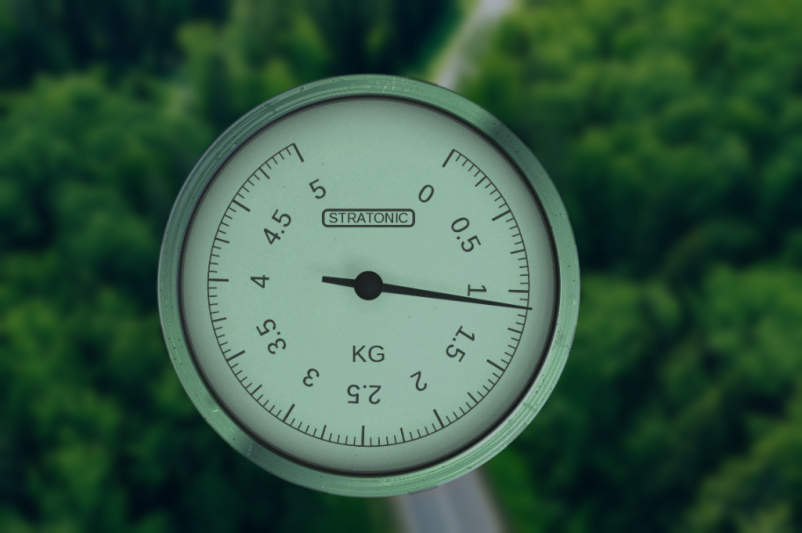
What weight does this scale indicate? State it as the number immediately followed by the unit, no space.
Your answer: 1.1kg
